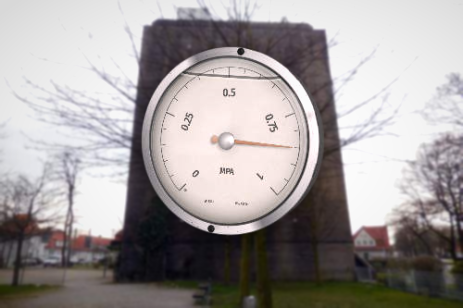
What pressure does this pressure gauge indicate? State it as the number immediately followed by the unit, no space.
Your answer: 0.85MPa
